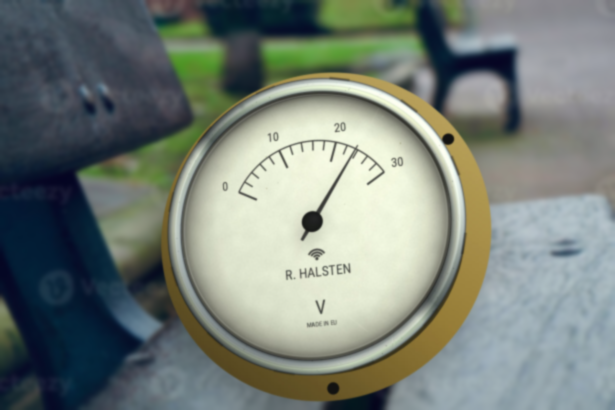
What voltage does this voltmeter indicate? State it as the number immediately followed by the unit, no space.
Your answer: 24V
